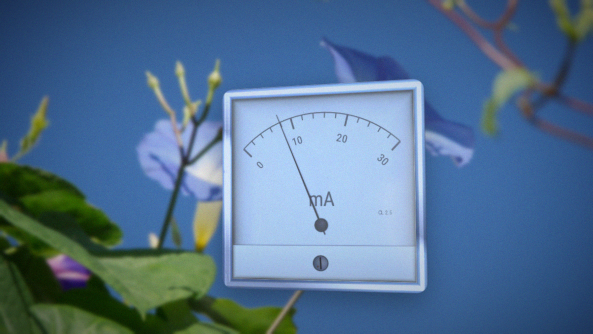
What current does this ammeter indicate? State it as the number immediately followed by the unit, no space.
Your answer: 8mA
